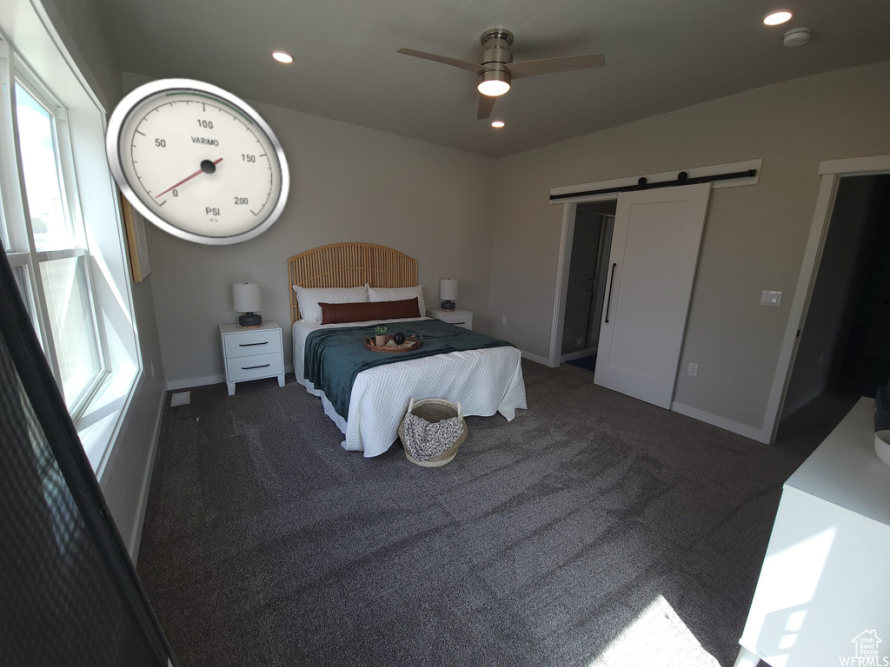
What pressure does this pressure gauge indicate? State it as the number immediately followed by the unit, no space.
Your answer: 5psi
